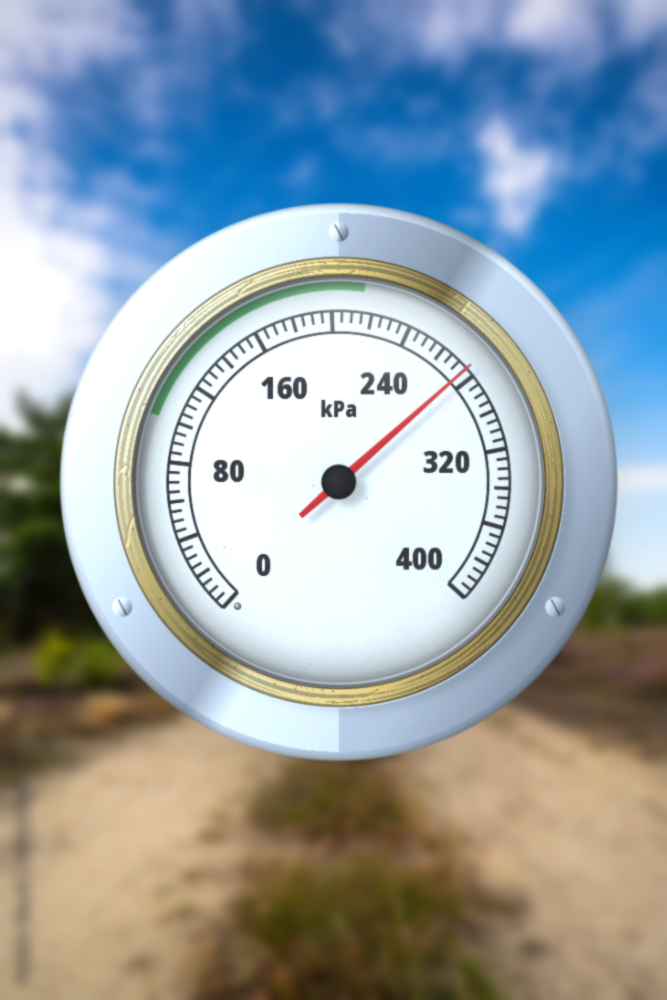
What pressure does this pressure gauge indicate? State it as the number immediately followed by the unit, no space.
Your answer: 275kPa
